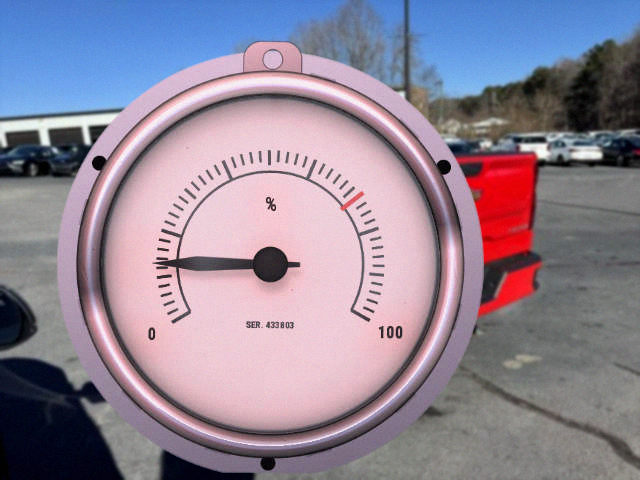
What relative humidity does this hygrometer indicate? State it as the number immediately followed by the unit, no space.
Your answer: 13%
